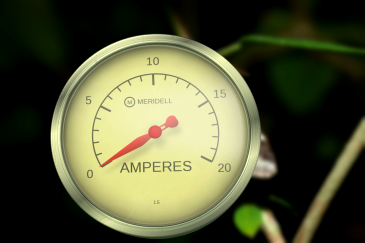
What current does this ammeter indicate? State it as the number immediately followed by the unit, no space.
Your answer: 0A
